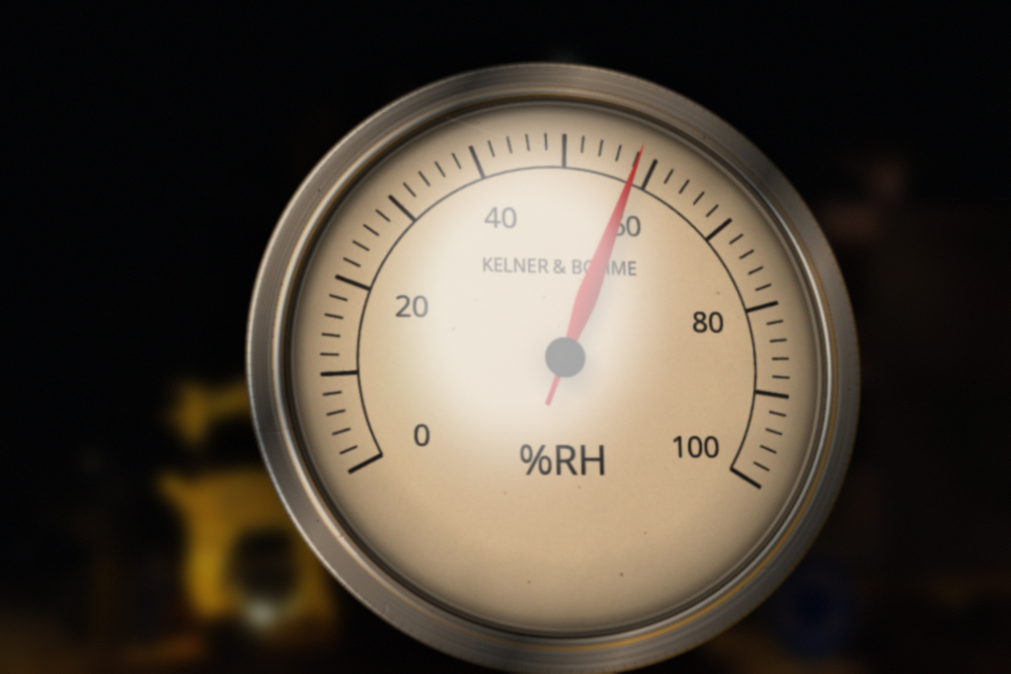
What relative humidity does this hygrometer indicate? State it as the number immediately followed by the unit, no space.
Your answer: 58%
